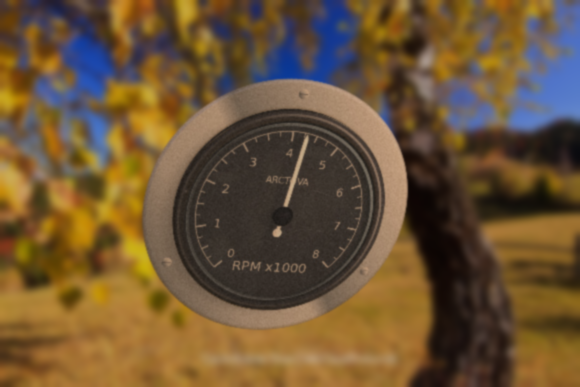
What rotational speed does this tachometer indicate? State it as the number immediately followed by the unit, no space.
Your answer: 4250rpm
